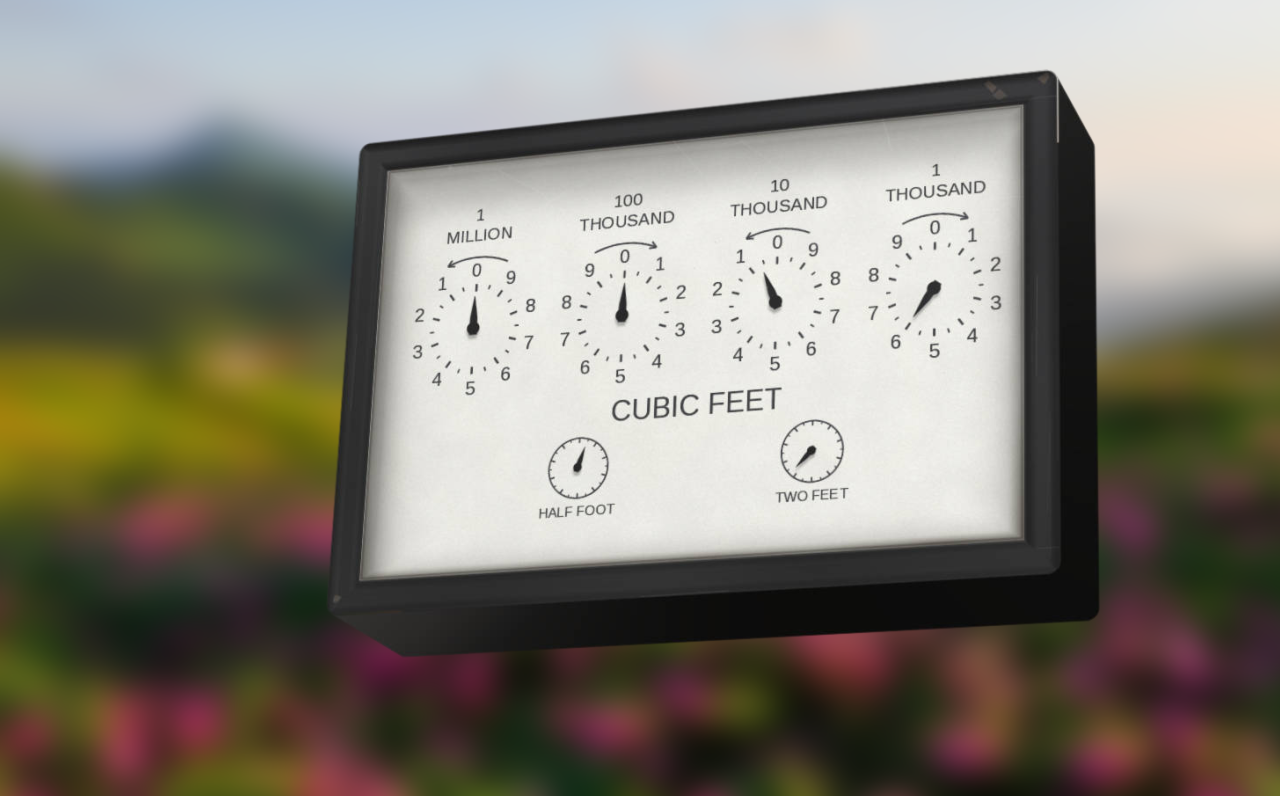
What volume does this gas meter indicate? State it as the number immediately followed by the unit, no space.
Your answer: 600ft³
